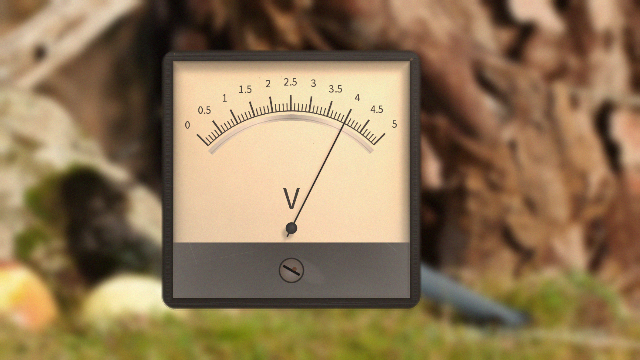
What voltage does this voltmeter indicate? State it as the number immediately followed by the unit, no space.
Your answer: 4V
